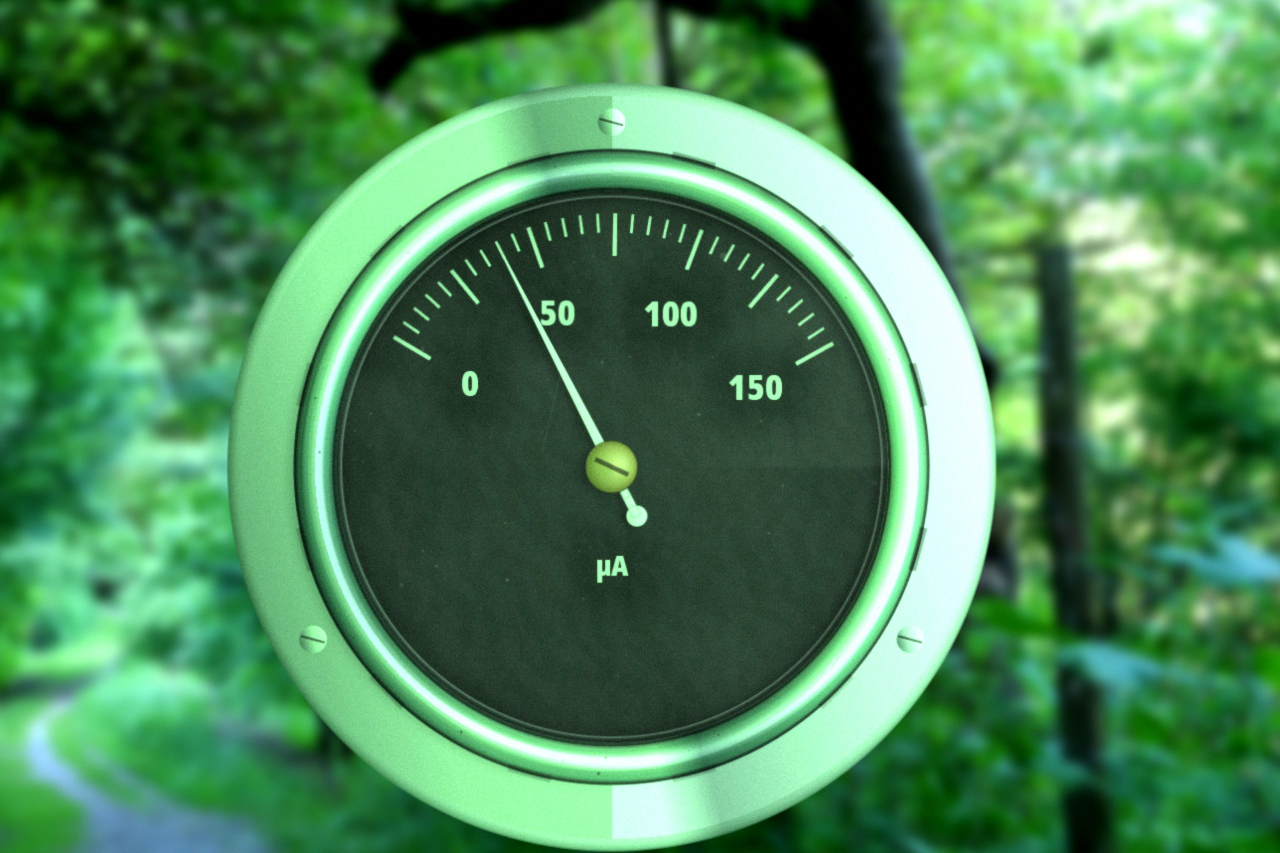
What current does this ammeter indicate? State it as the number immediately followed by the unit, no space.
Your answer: 40µA
